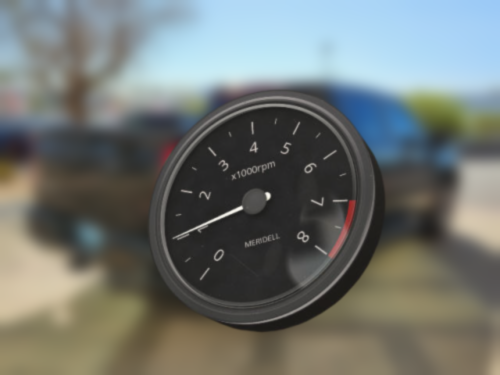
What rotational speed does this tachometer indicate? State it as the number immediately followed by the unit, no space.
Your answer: 1000rpm
